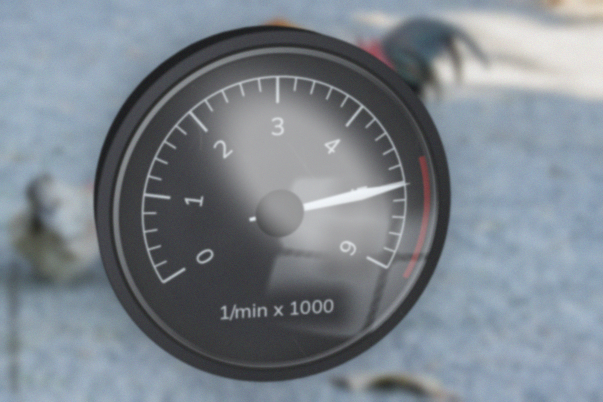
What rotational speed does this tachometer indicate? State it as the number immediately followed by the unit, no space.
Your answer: 5000rpm
